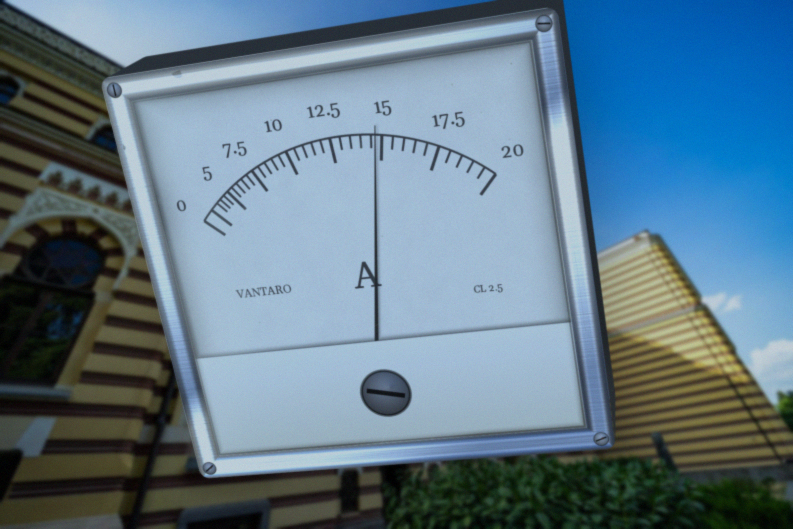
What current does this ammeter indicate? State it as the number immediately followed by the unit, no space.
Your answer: 14.75A
